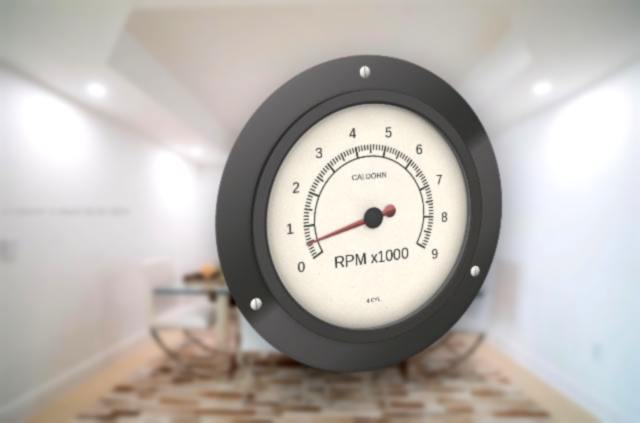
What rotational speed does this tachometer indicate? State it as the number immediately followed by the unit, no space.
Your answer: 500rpm
